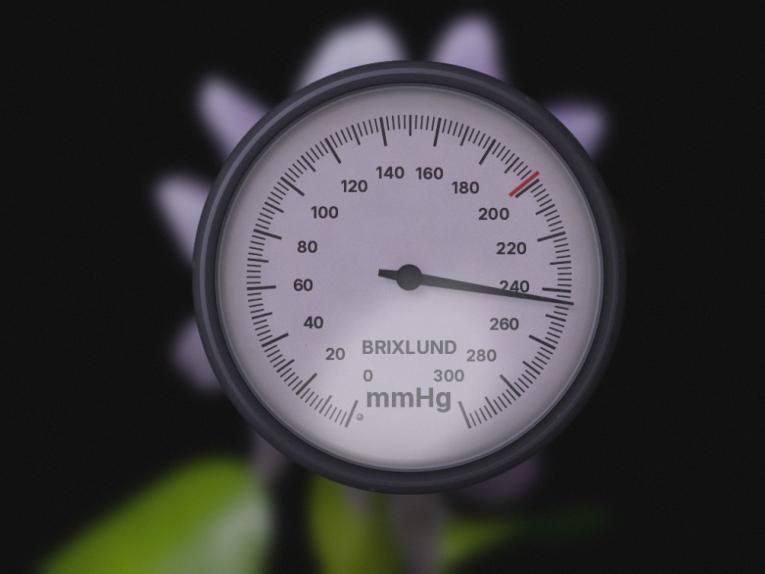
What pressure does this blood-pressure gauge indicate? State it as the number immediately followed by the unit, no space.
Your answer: 244mmHg
